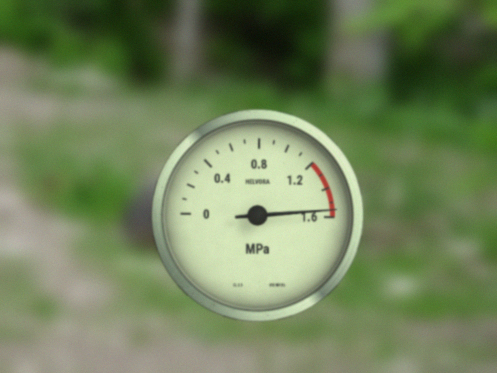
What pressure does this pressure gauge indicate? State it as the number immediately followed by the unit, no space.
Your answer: 1.55MPa
